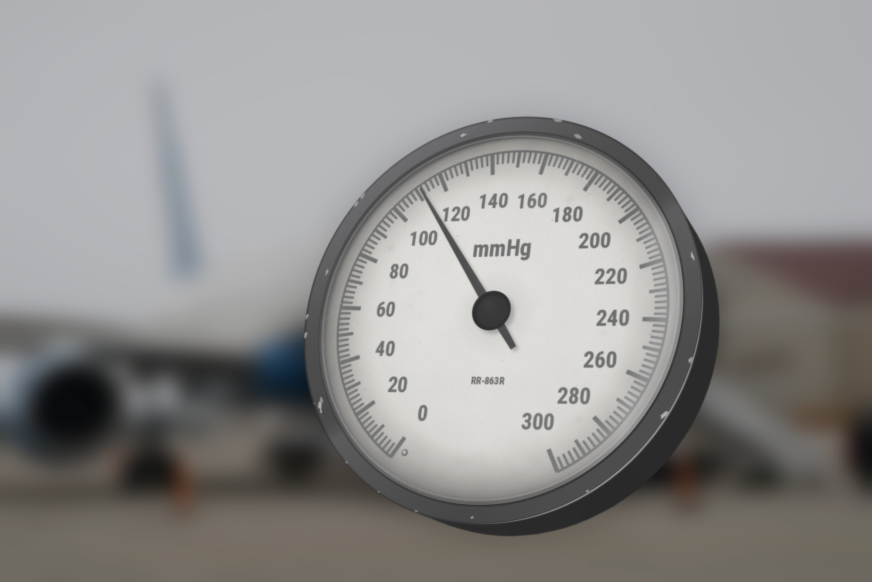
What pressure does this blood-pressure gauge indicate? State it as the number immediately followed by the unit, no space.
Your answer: 112mmHg
